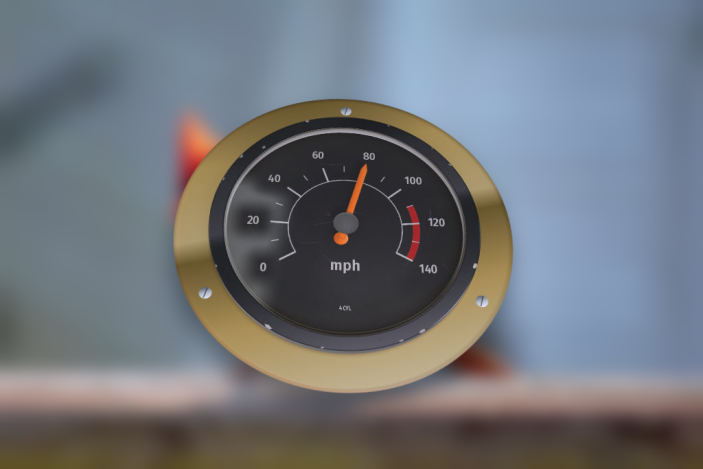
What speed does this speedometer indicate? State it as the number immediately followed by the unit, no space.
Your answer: 80mph
